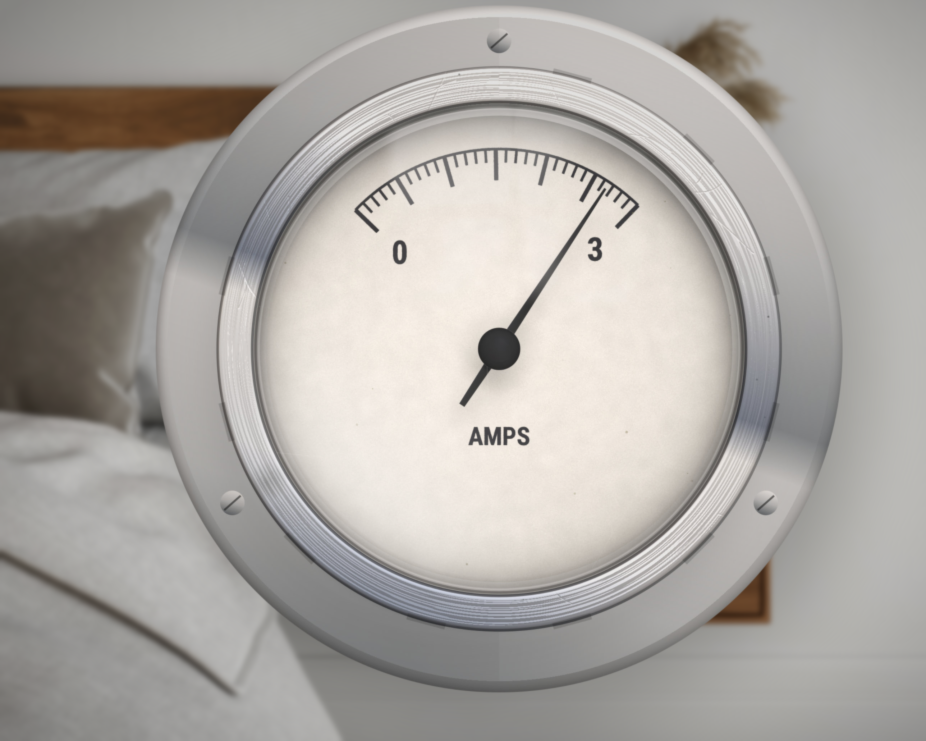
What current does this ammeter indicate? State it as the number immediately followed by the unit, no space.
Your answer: 2.65A
